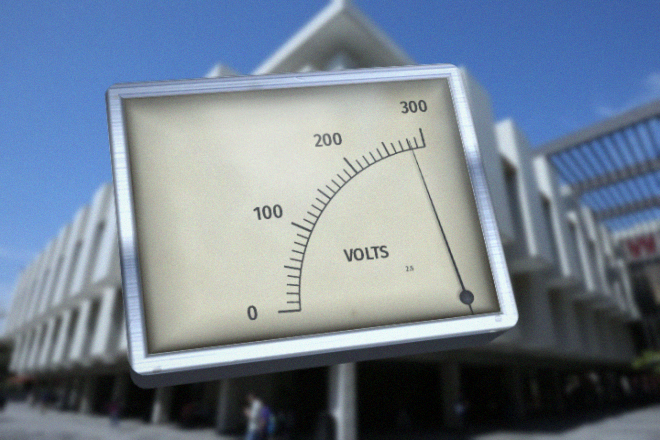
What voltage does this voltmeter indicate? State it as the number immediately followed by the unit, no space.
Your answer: 280V
